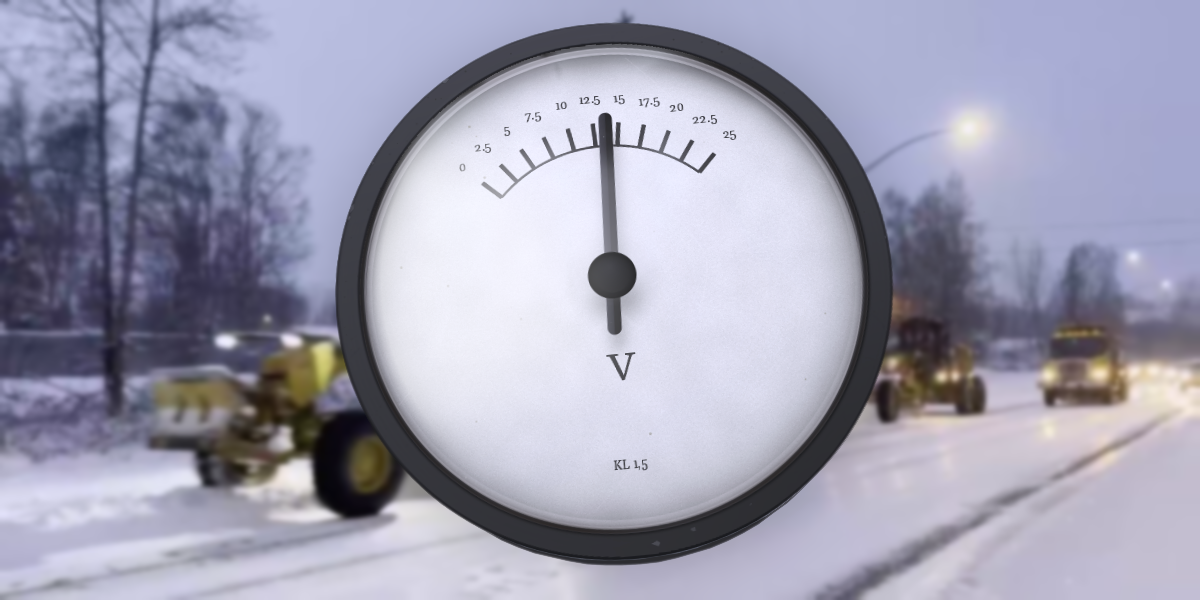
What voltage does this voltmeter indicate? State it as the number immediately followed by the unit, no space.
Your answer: 13.75V
